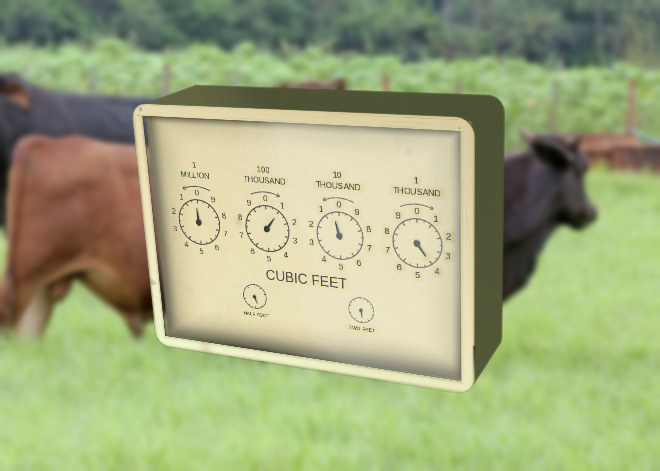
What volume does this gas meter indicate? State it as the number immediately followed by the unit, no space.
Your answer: 10400ft³
